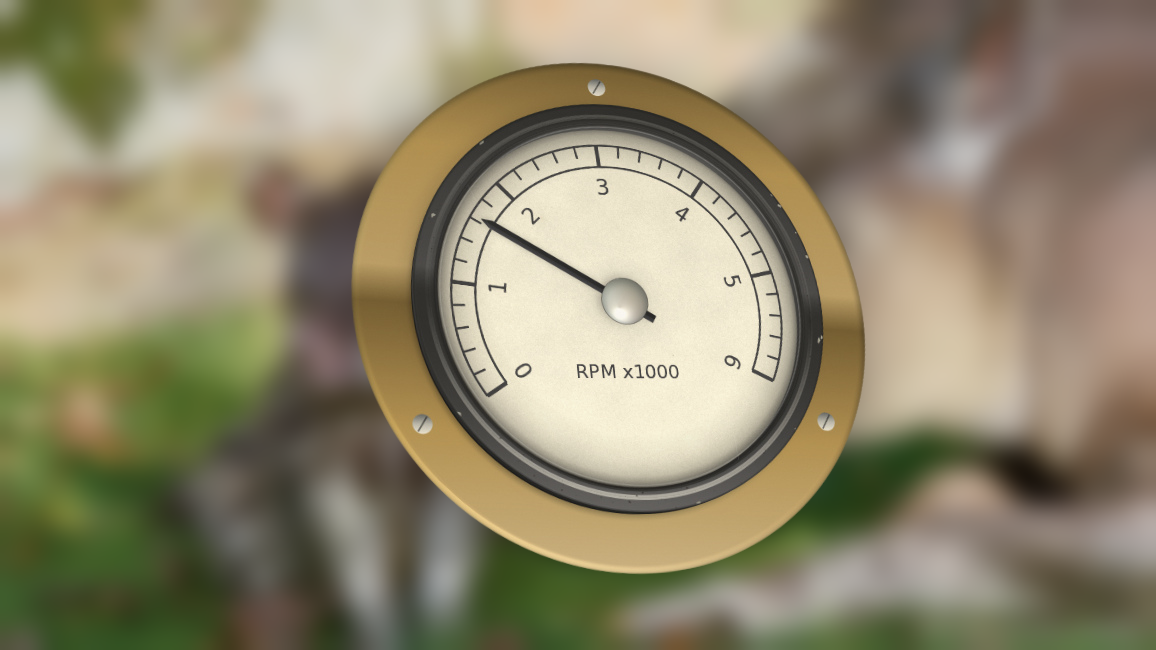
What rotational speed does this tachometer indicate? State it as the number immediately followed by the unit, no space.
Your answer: 1600rpm
